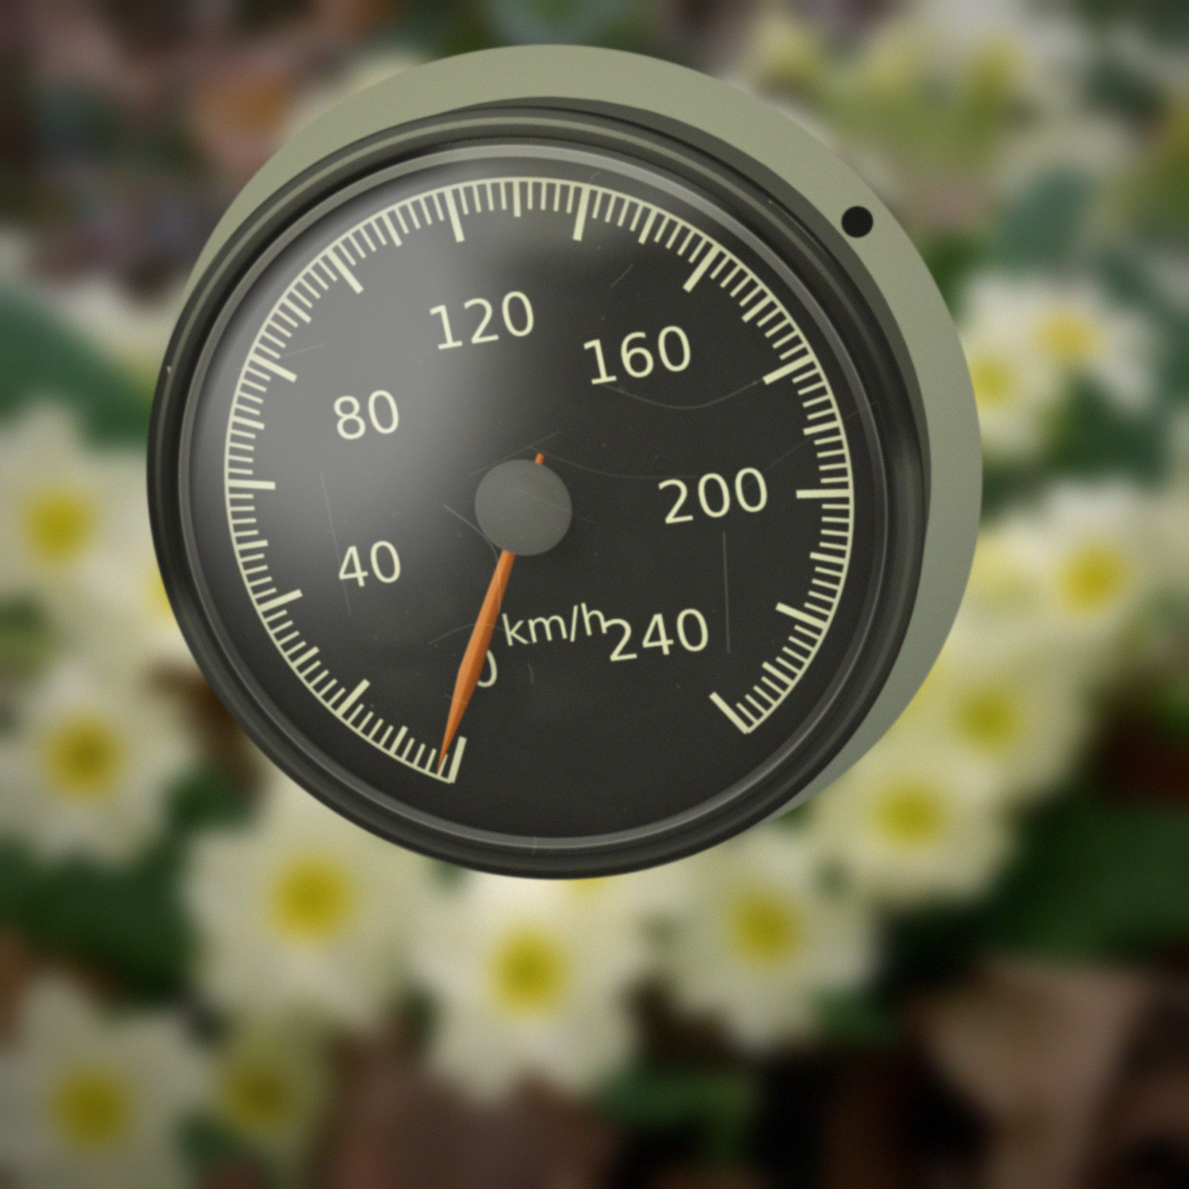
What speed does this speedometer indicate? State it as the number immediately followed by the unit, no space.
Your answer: 2km/h
